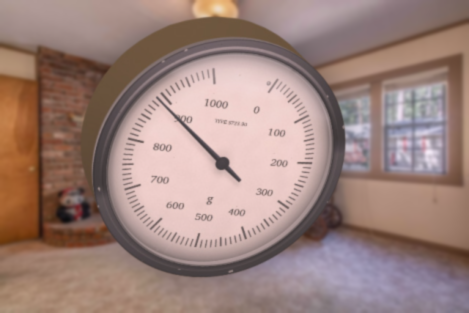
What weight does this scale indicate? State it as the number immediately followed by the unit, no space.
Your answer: 890g
